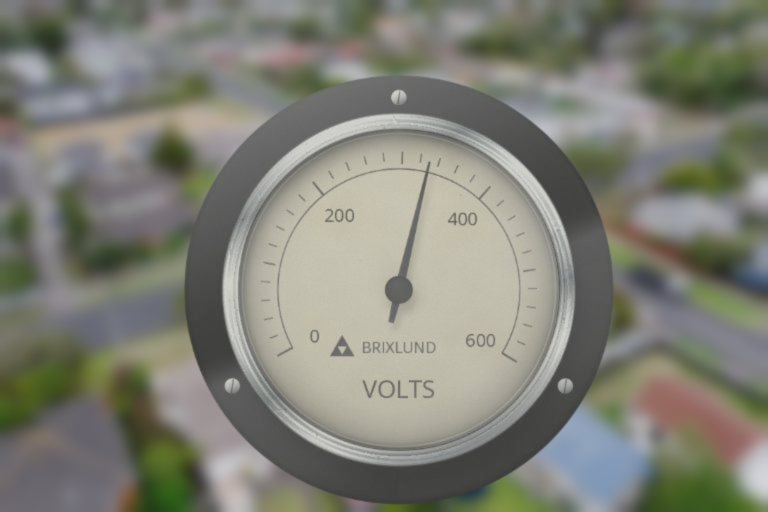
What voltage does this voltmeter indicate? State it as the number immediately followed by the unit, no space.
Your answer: 330V
